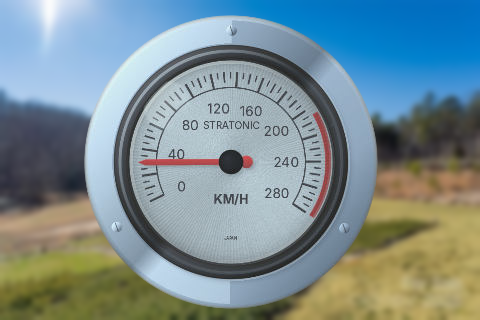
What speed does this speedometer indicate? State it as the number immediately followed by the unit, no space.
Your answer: 30km/h
